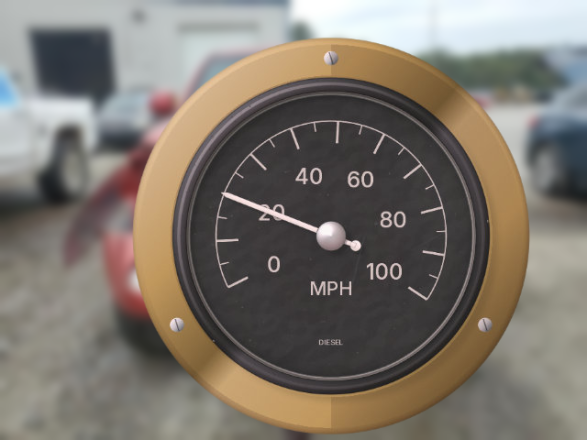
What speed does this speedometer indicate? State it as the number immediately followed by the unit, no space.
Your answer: 20mph
